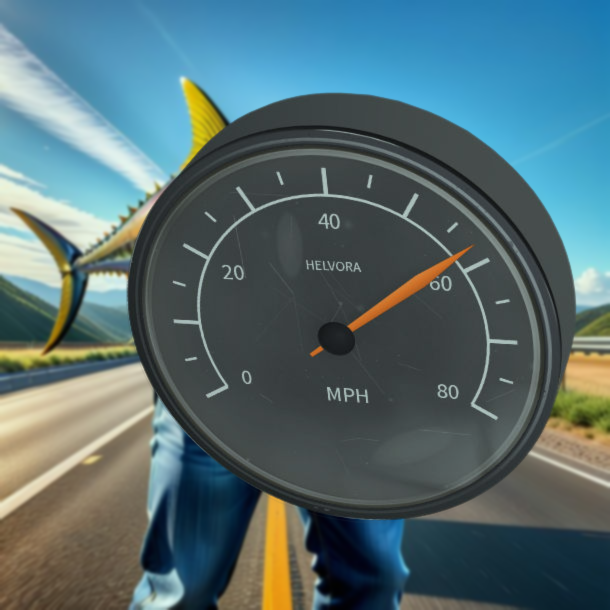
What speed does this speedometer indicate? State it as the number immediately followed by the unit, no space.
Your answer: 57.5mph
